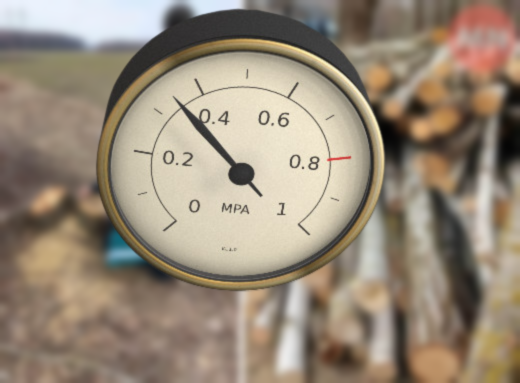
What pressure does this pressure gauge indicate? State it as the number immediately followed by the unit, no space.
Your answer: 0.35MPa
